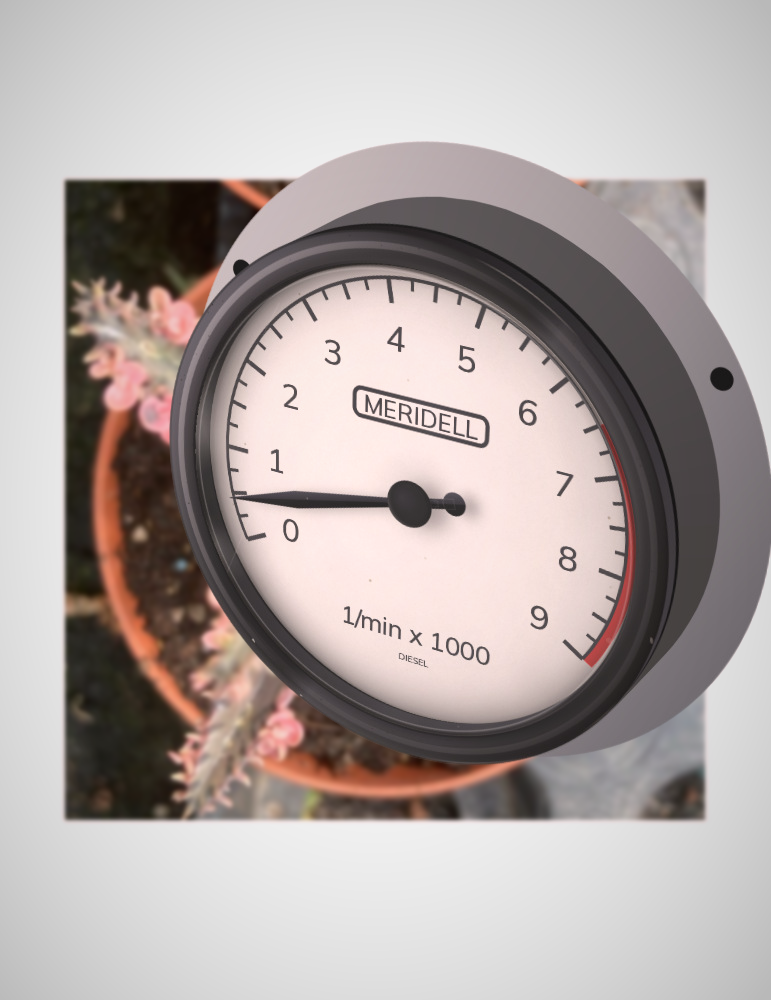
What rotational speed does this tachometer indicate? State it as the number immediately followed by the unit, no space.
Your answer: 500rpm
